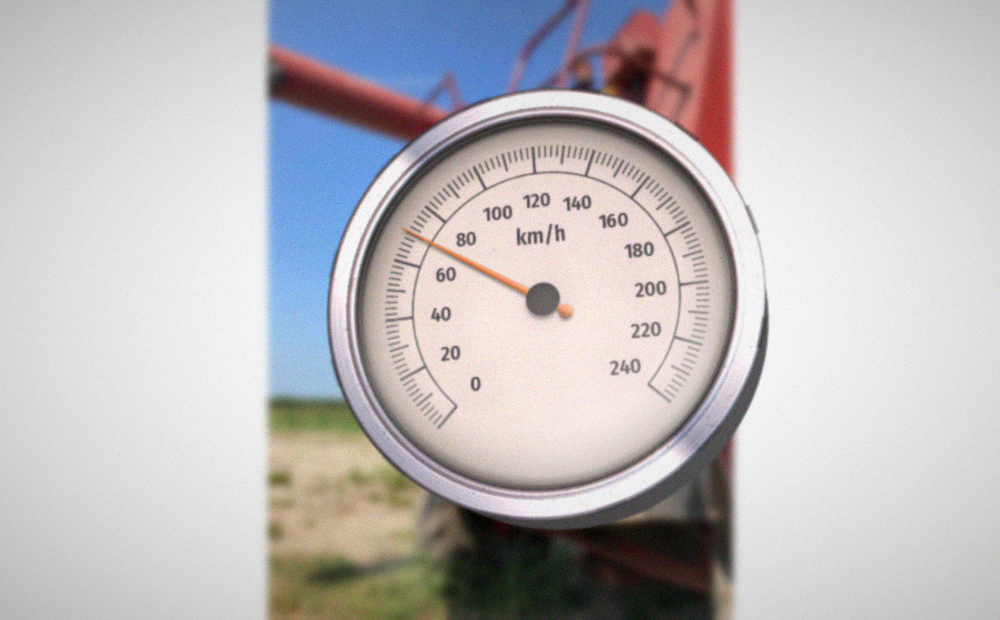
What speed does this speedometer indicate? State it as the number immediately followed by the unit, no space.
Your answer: 70km/h
